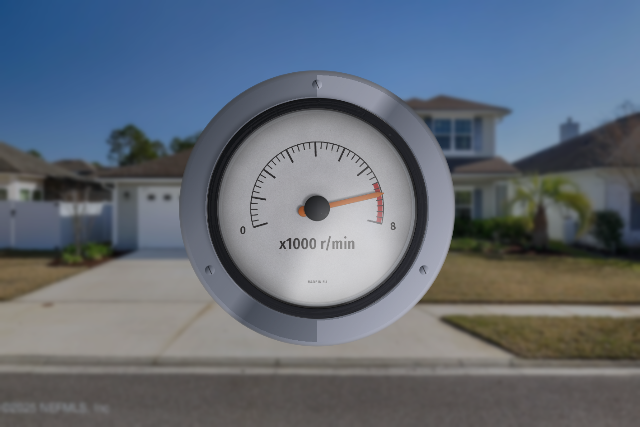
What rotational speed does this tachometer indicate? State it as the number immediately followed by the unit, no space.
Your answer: 7000rpm
